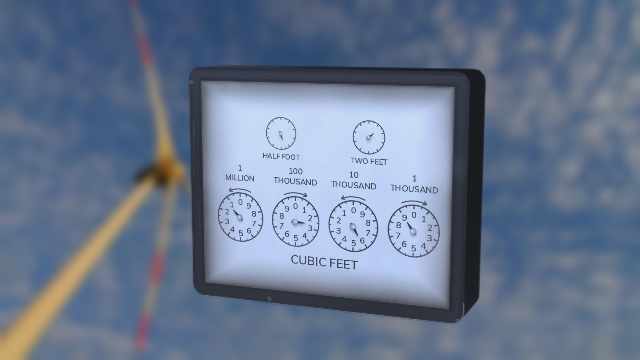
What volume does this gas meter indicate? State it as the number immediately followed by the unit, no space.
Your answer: 125900ft³
